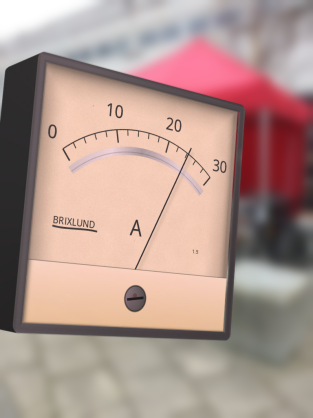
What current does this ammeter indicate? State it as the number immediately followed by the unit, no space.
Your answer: 24A
